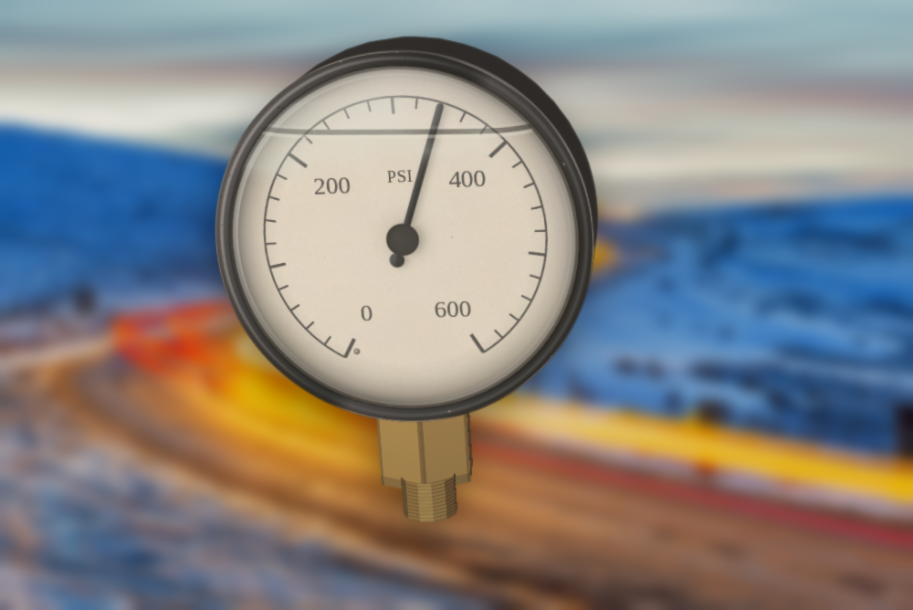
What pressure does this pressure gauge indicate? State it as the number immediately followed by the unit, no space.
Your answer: 340psi
